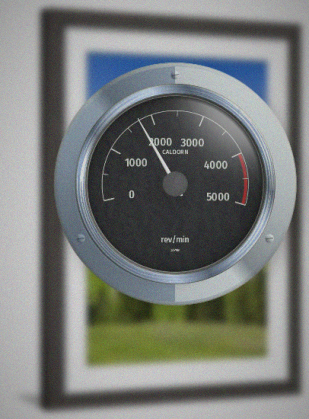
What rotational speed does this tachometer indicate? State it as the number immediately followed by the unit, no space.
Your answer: 1750rpm
